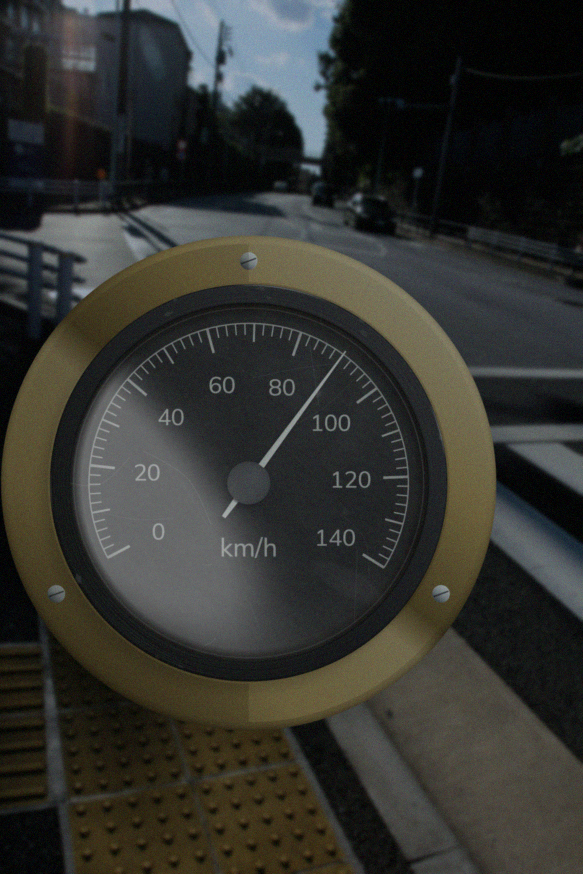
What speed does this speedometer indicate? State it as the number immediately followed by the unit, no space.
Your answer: 90km/h
